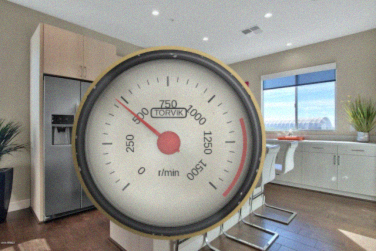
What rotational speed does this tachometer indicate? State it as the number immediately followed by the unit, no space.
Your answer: 475rpm
